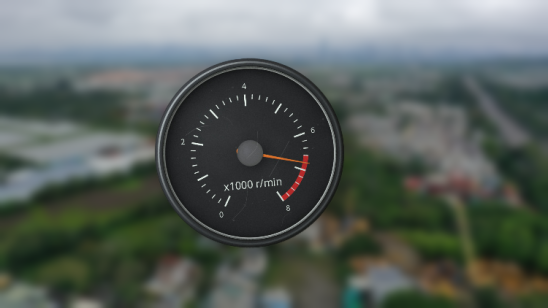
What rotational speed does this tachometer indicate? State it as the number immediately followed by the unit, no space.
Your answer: 6800rpm
